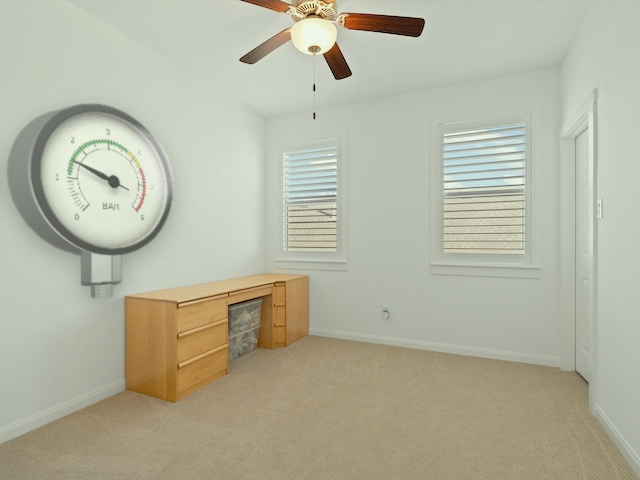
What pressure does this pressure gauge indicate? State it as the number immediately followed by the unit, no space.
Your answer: 1.5bar
